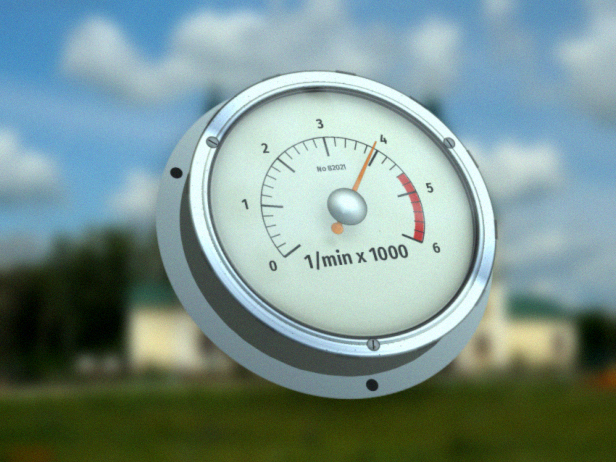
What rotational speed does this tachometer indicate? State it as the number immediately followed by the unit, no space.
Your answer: 3900rpm
